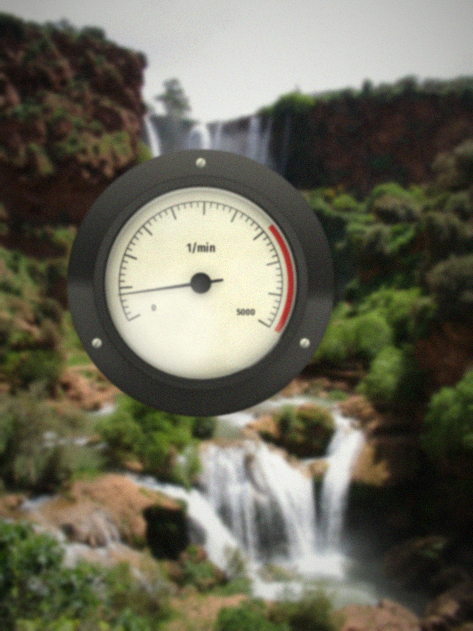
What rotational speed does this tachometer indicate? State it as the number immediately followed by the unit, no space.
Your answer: 400rpm
